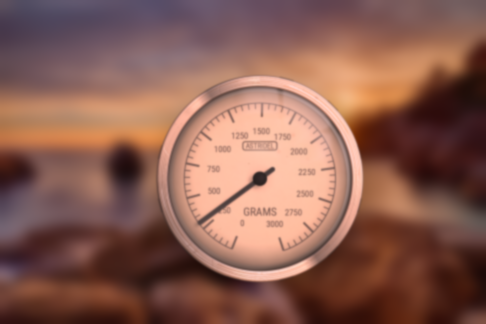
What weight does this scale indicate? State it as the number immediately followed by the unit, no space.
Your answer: 300g
